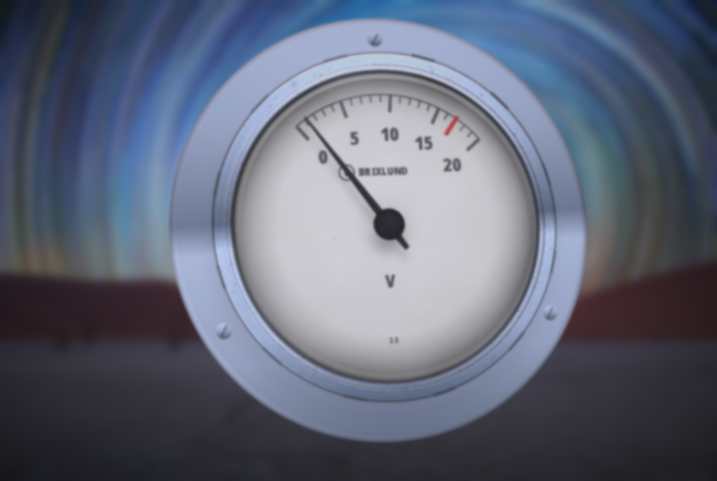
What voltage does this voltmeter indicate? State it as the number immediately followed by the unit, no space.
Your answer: 1V
